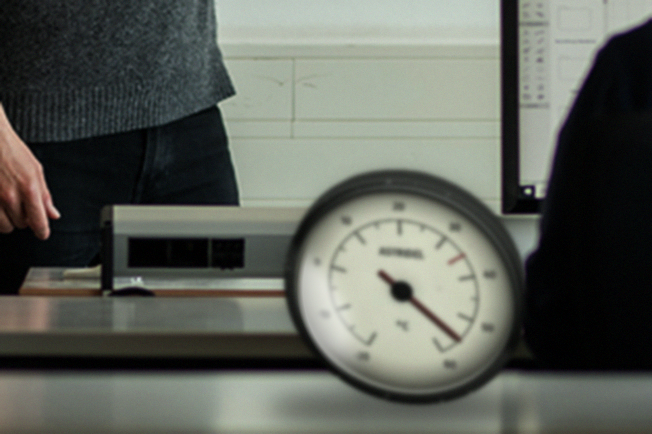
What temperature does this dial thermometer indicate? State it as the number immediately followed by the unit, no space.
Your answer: 55°C
